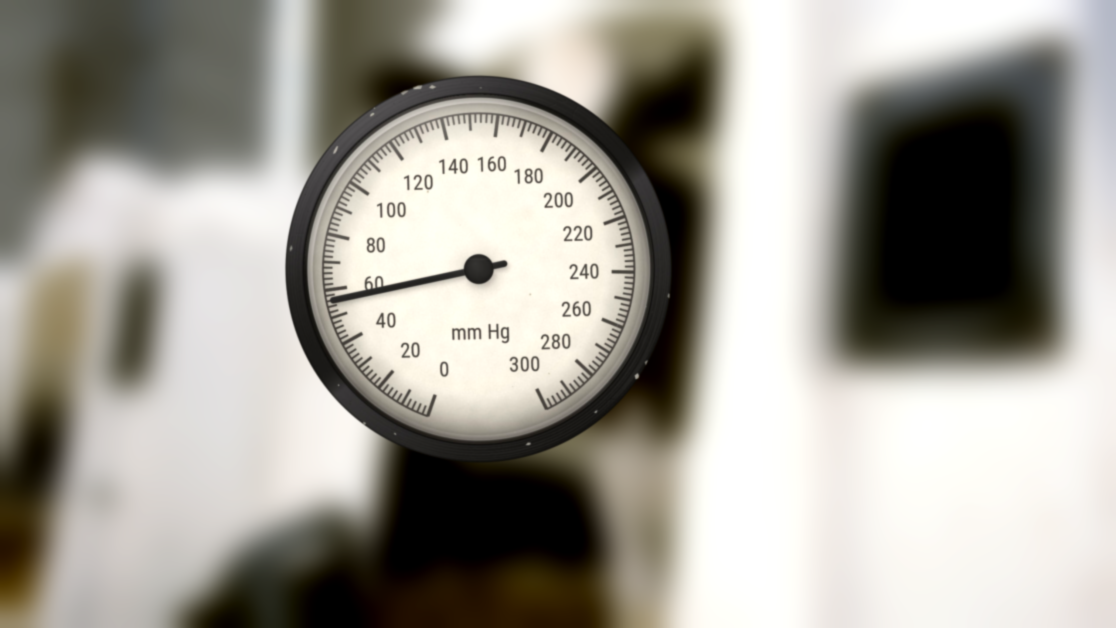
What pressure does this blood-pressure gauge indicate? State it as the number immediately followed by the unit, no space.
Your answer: 56mmHg
